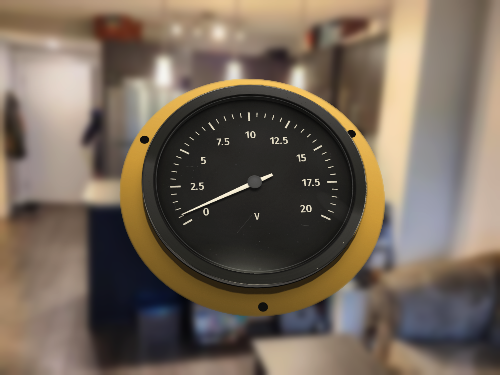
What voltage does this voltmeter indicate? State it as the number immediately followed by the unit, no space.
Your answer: 0.5V
